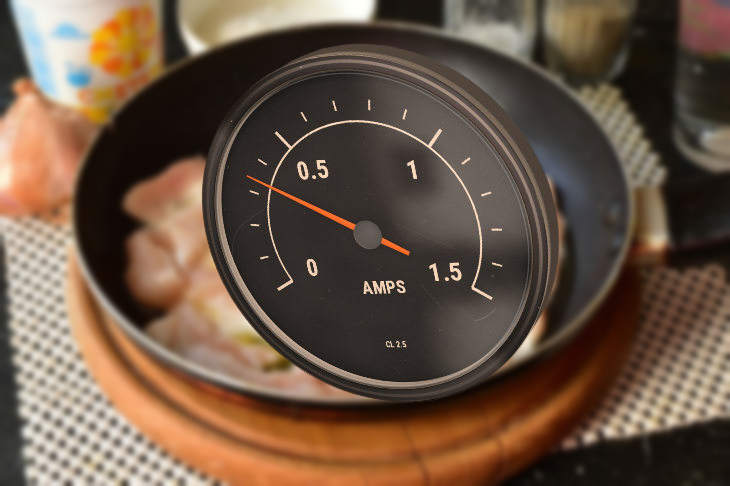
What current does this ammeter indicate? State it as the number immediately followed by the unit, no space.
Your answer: 0.35A
